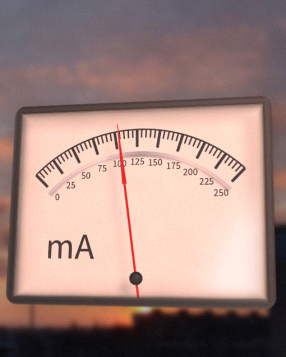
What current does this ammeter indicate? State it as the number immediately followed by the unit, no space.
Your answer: 105mA
